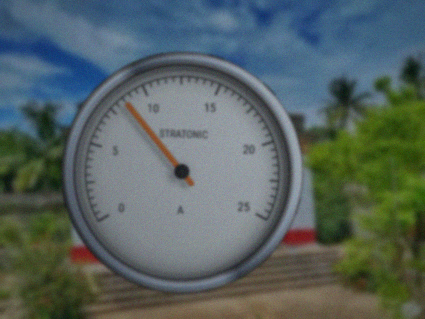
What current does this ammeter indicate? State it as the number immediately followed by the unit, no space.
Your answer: 8.5A
